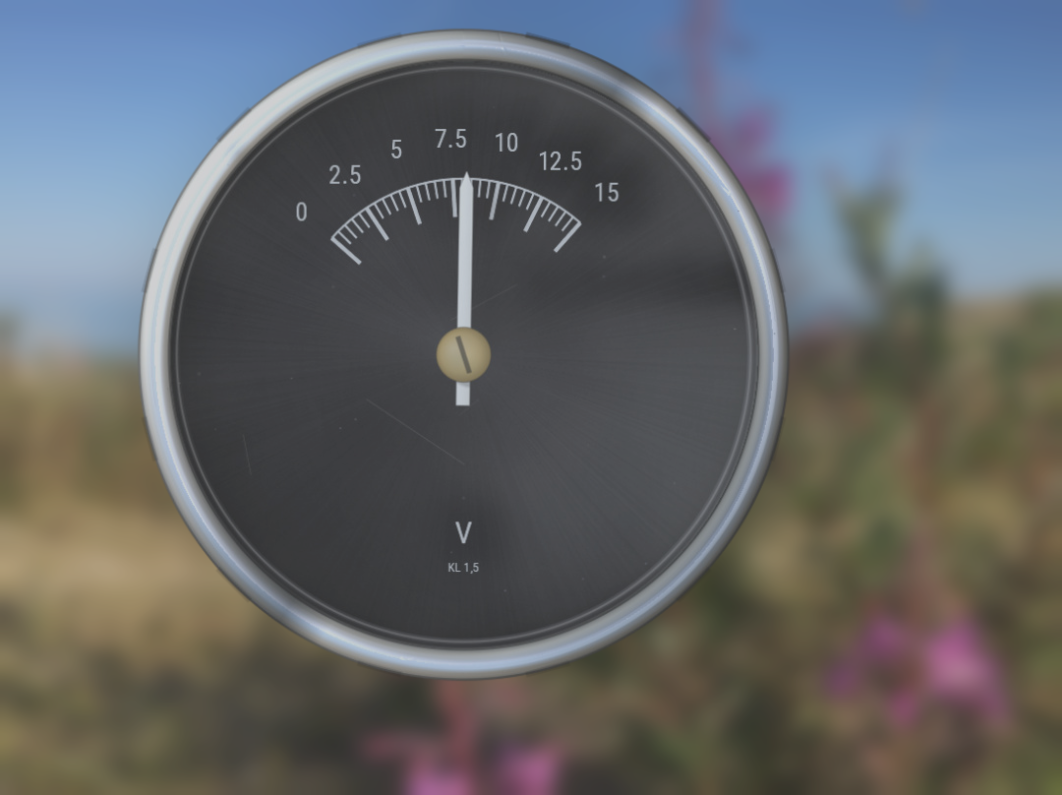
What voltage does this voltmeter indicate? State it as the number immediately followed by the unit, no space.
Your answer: 8.25V
